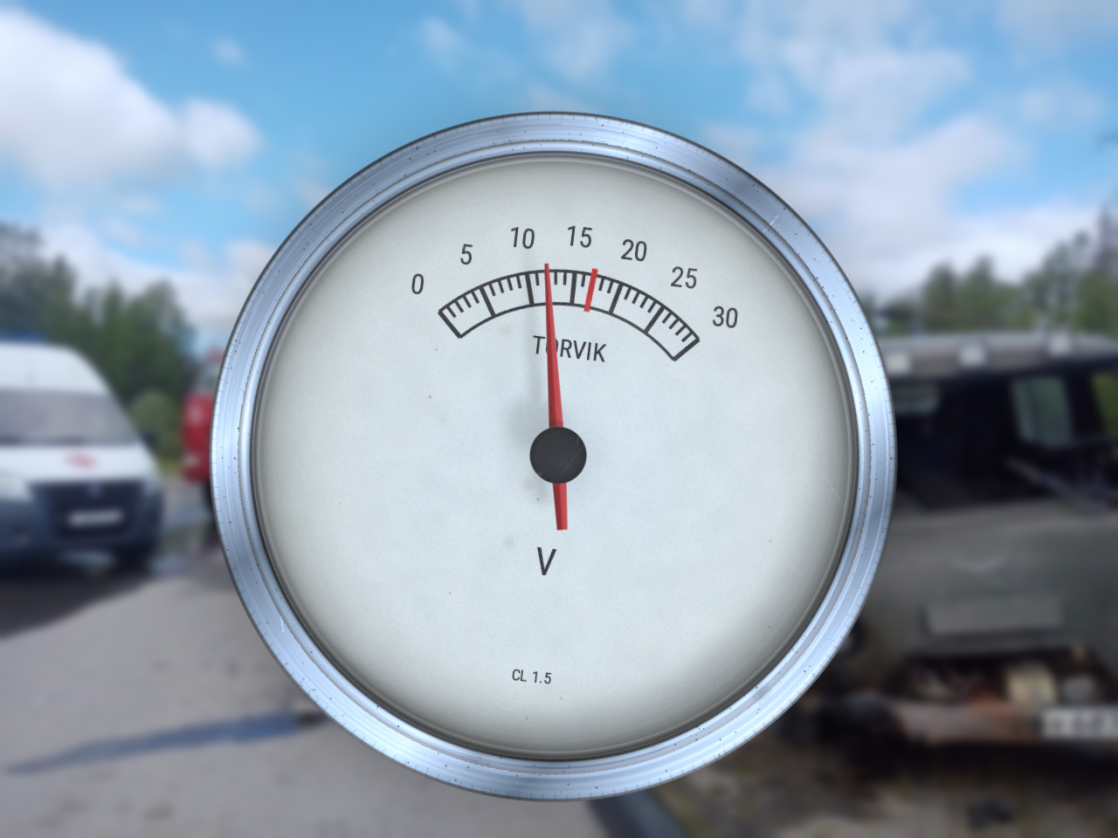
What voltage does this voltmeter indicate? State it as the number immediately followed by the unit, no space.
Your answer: 12V
